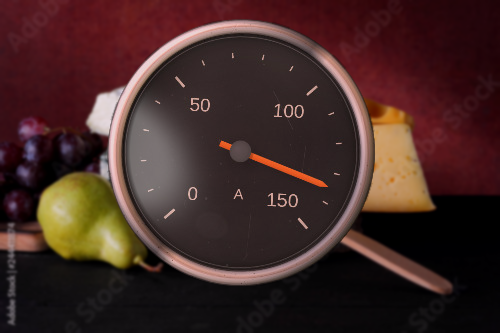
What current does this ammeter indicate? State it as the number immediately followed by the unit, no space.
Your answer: 135A
